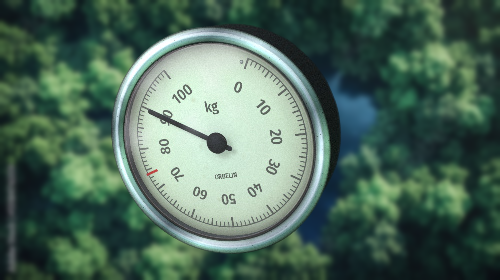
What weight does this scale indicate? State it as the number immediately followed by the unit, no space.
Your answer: 90kg
